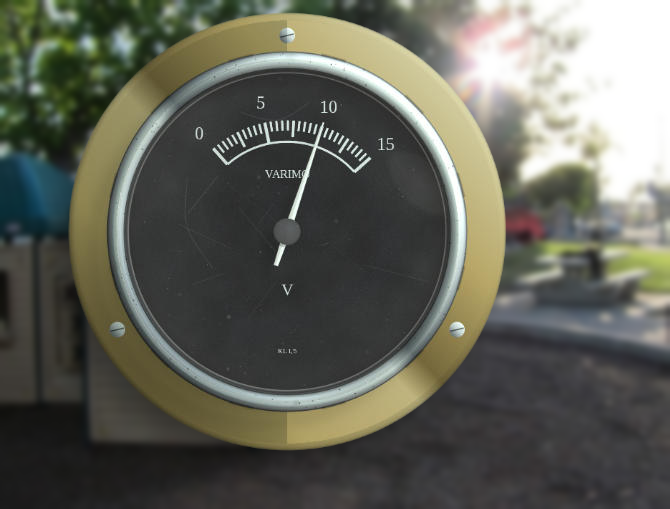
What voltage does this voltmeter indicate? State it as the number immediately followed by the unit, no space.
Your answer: 10V
